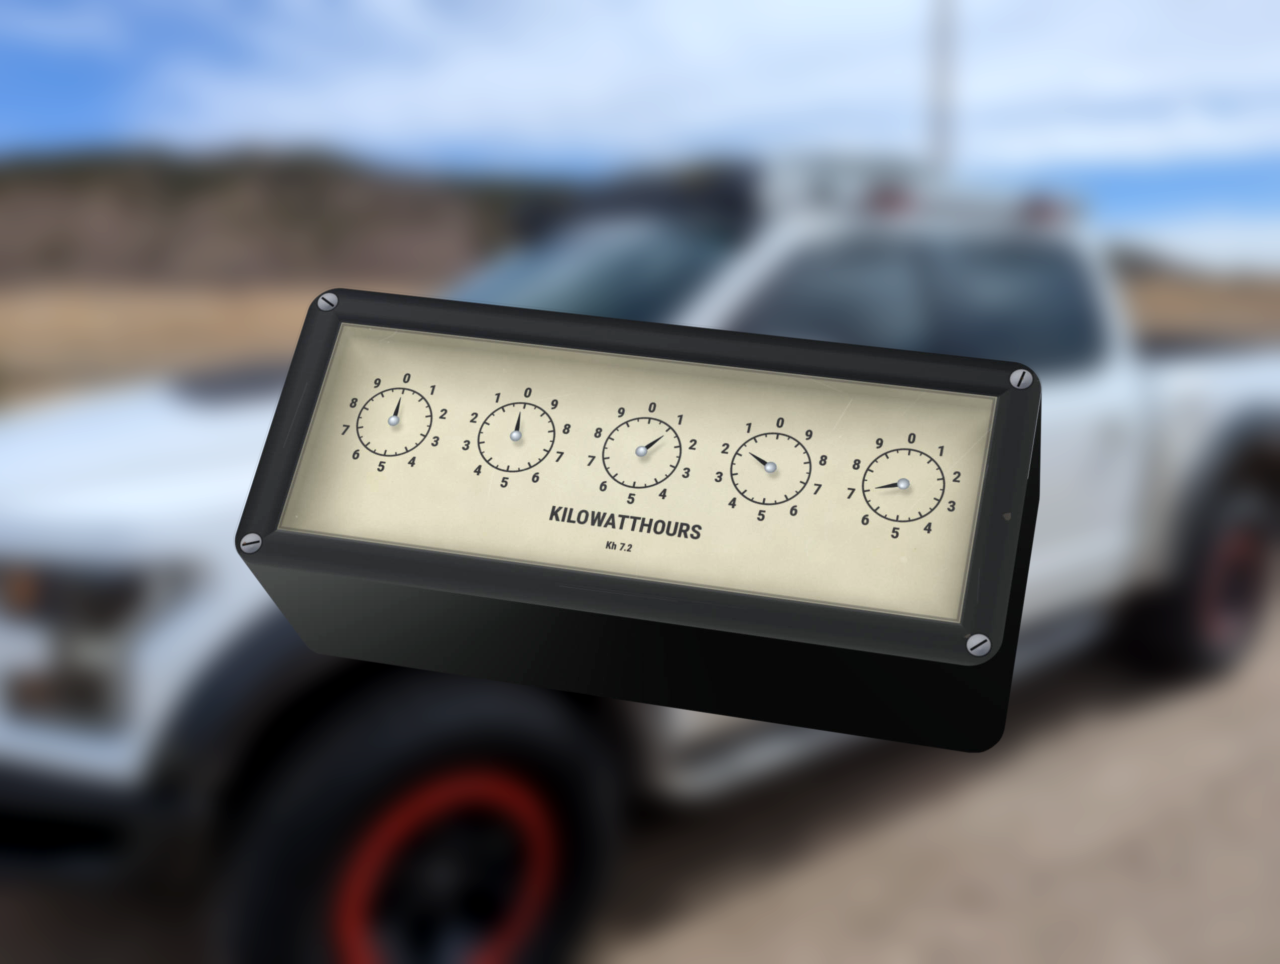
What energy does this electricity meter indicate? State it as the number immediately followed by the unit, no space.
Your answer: 117kWh
